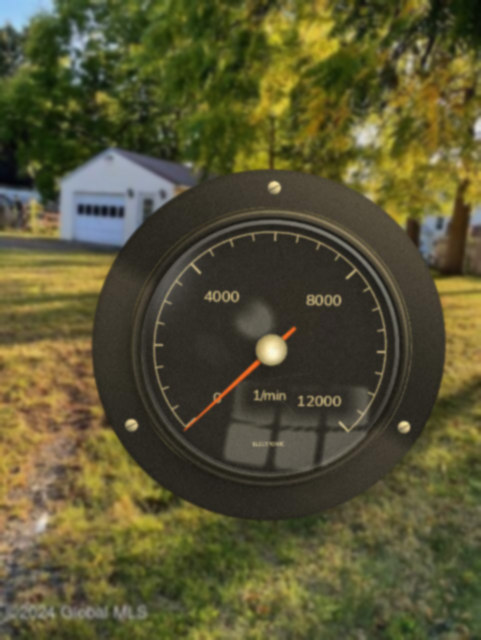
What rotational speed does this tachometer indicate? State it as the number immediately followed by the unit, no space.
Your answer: 0rpm
